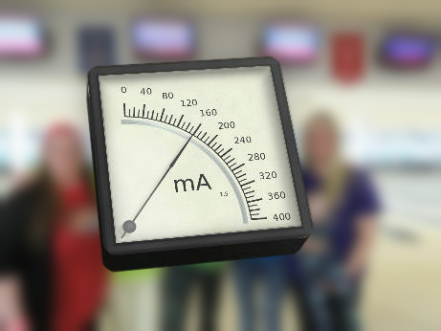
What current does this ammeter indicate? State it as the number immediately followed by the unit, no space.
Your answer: 160mA
